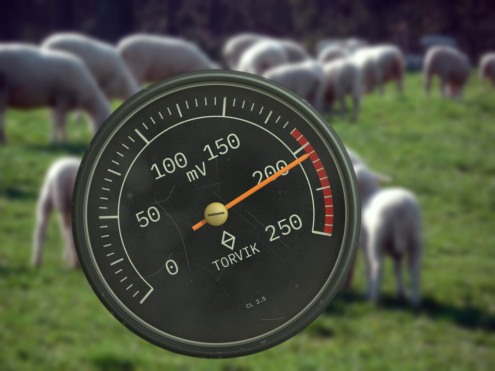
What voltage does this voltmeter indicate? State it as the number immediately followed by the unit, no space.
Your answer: 205mV
